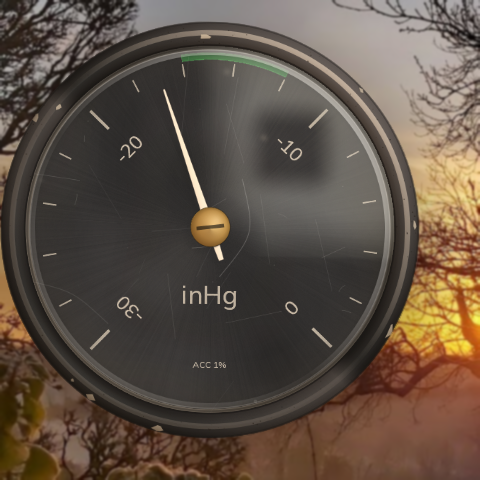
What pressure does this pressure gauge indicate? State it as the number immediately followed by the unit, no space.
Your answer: -17inHg
